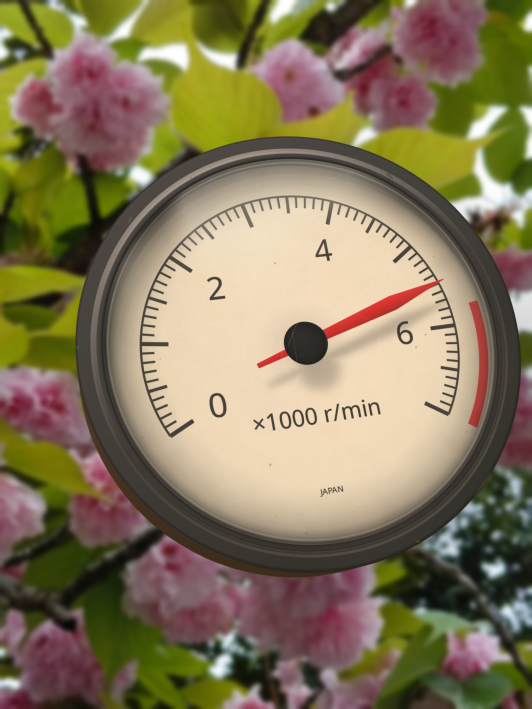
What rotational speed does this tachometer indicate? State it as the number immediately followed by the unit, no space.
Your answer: 5500rpm
